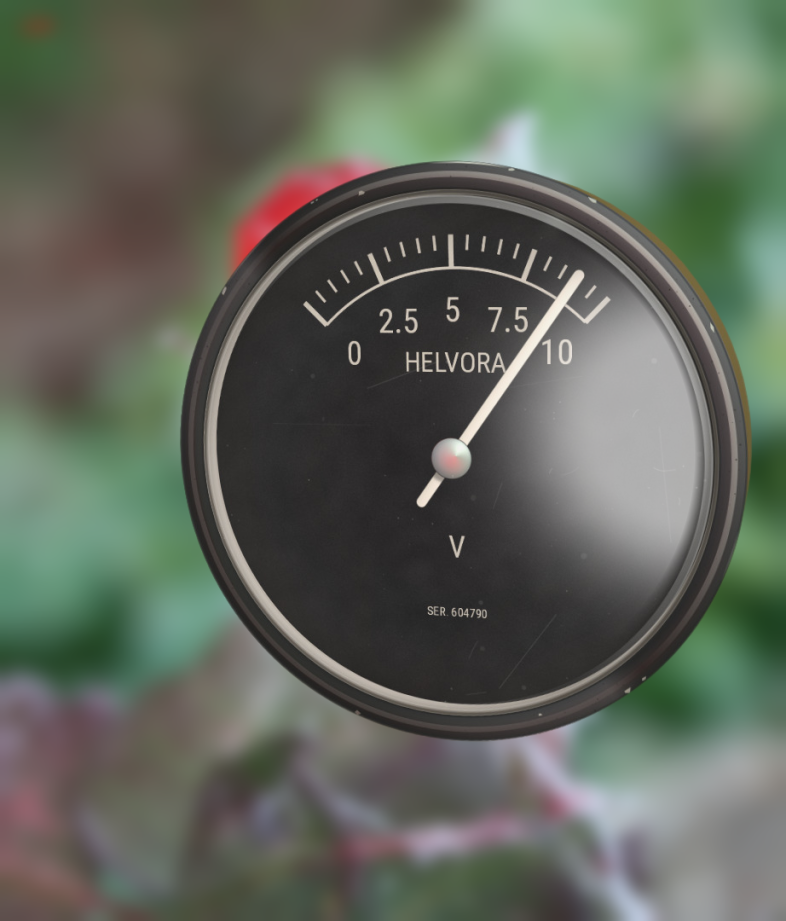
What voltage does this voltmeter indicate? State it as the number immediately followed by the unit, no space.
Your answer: 9V
